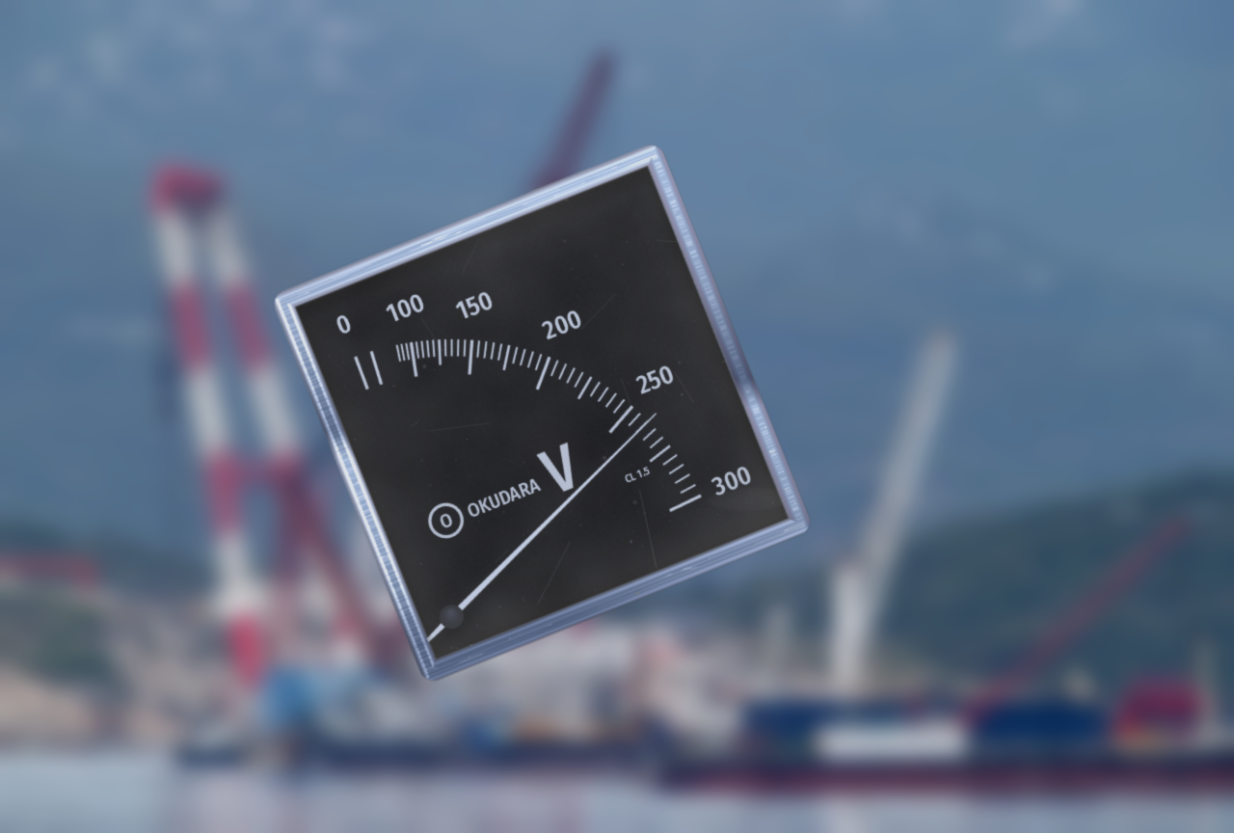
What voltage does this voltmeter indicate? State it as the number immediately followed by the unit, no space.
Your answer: 260V
